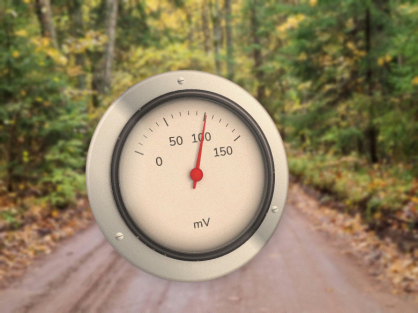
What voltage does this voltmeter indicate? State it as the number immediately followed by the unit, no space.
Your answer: 100mV
